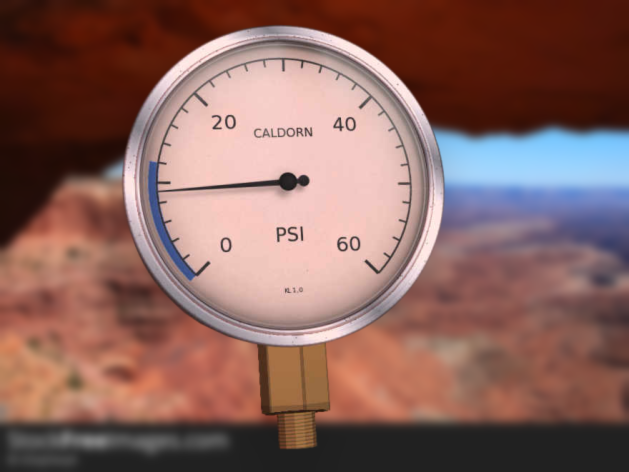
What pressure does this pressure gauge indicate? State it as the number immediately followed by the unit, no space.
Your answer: 9psi
